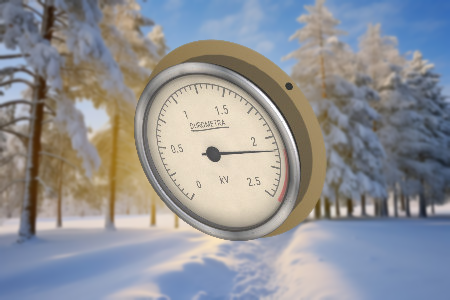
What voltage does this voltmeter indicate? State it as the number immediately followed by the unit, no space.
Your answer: 2.1kV
